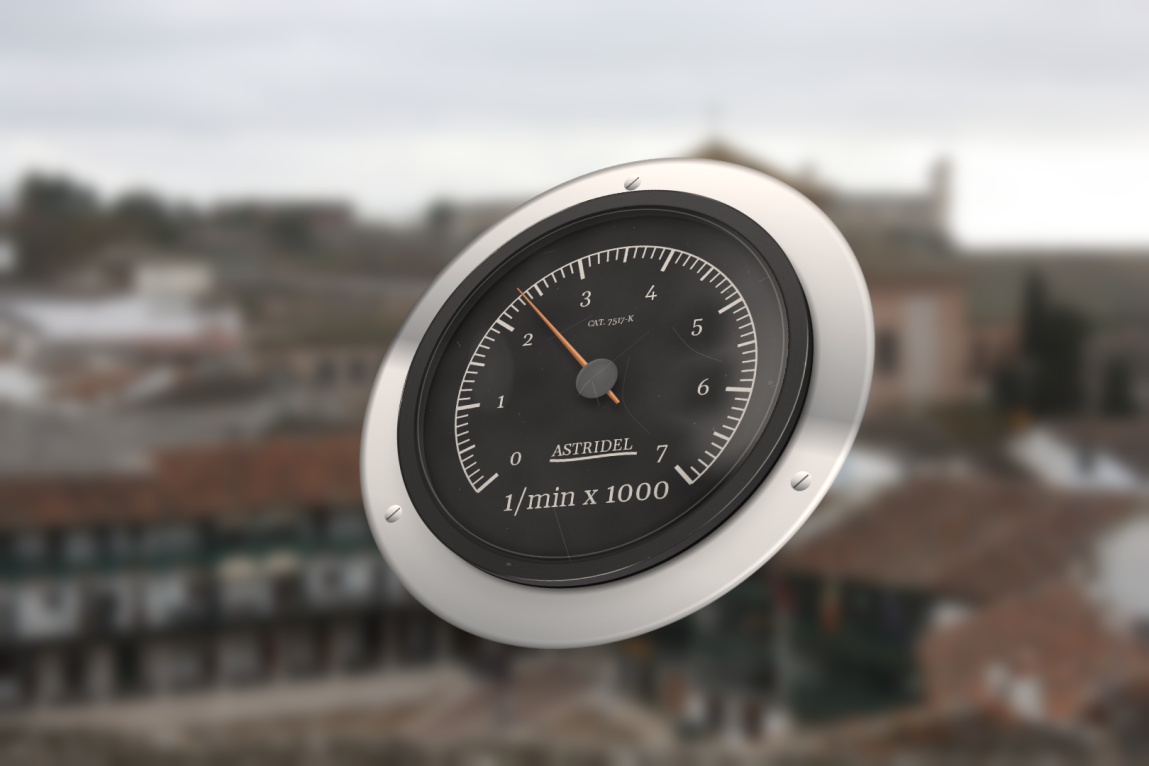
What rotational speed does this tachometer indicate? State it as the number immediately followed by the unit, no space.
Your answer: 2350rpm
